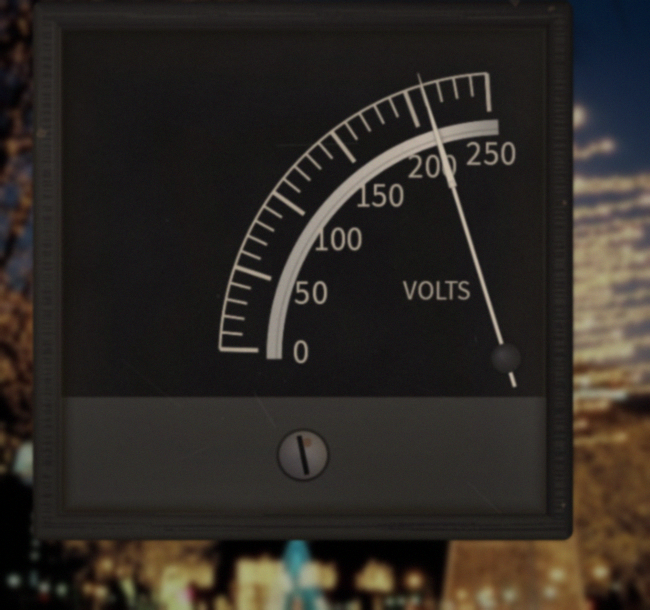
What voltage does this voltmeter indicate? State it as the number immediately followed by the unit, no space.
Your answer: 210V
